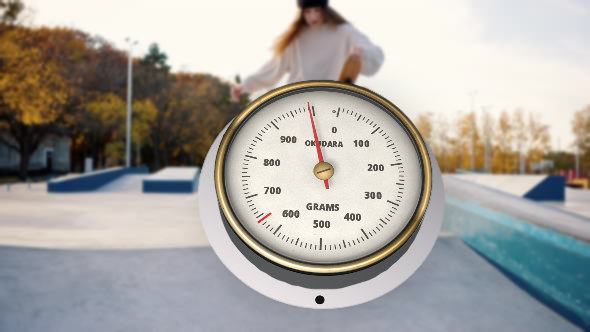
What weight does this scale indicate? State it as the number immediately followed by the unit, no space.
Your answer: 990g
